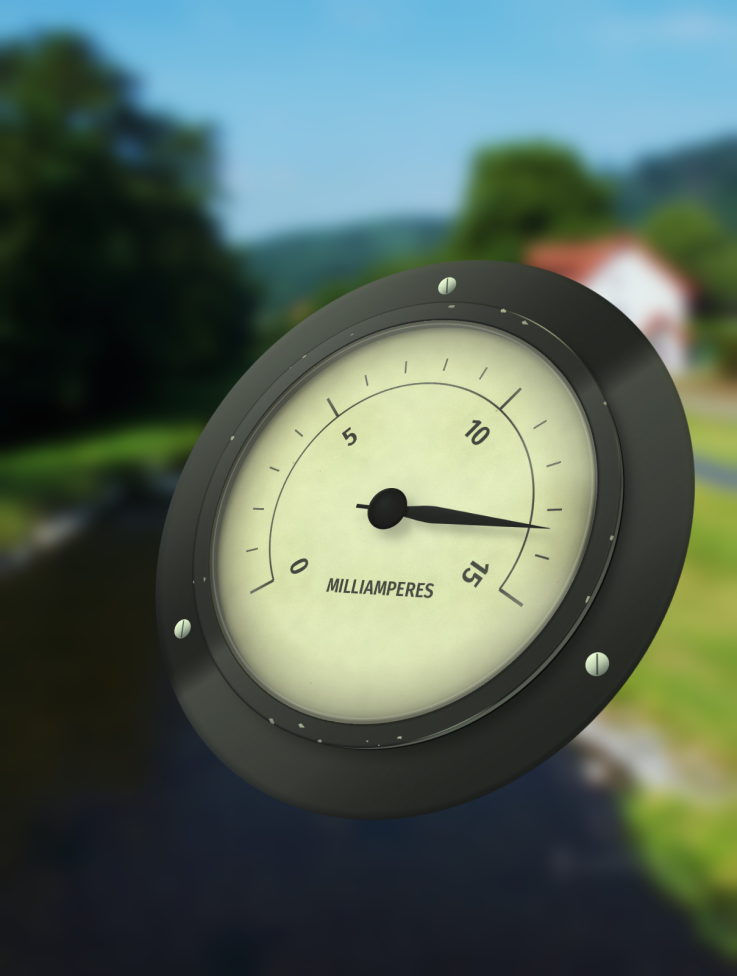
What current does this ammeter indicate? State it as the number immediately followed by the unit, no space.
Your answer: 13.5mA
